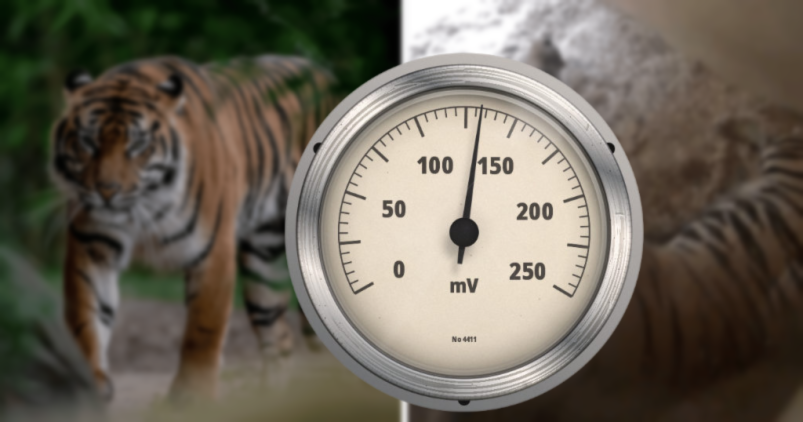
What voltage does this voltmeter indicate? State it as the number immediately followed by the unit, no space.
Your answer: 132.5mV
